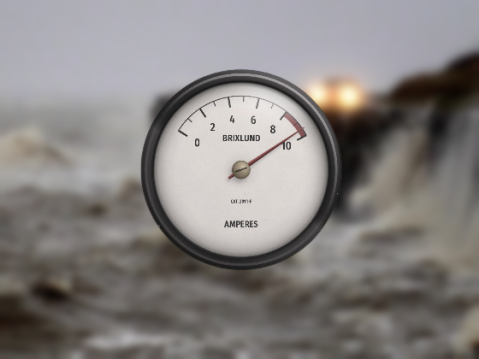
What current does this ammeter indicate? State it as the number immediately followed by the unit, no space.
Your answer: 9.5A
